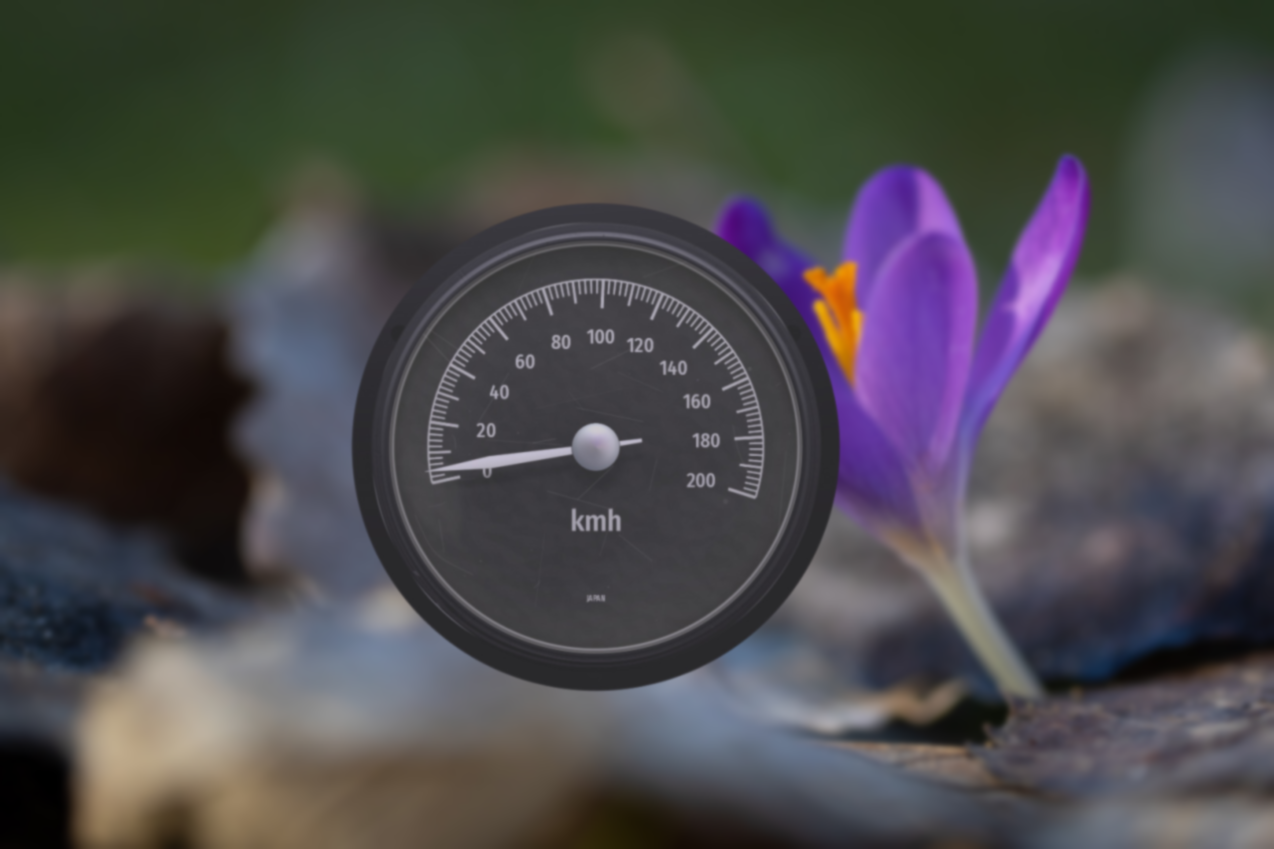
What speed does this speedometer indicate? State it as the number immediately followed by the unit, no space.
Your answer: 4km/h
